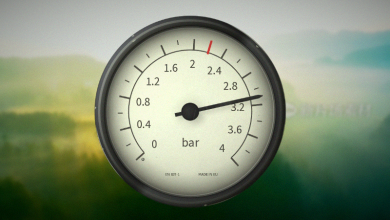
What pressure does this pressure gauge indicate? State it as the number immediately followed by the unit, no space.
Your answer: 3.1bar
